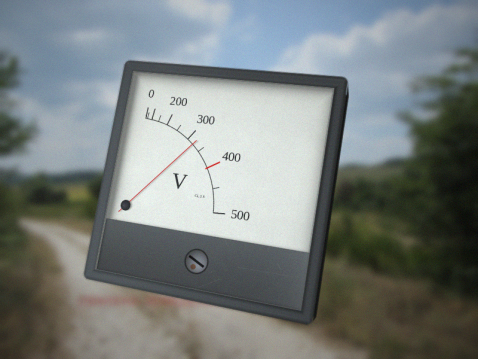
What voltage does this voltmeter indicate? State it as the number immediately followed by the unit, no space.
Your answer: 325V
